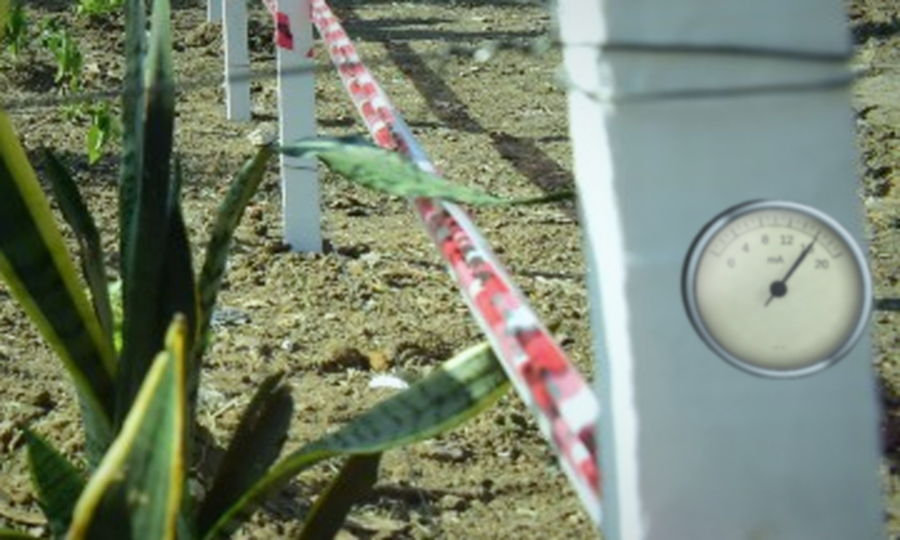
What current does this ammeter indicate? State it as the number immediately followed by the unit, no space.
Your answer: 16mA
